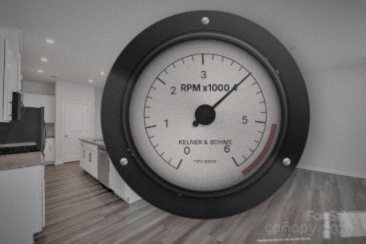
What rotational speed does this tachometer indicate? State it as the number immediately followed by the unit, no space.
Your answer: 4000rpm
